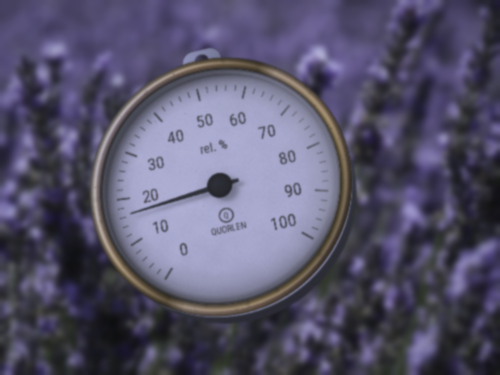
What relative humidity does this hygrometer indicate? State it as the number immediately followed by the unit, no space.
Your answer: 16%
